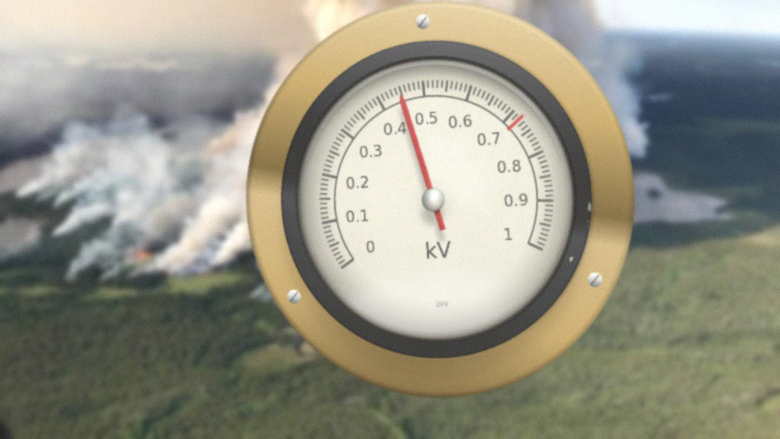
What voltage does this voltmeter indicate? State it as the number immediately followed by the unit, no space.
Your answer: 0.45kV
